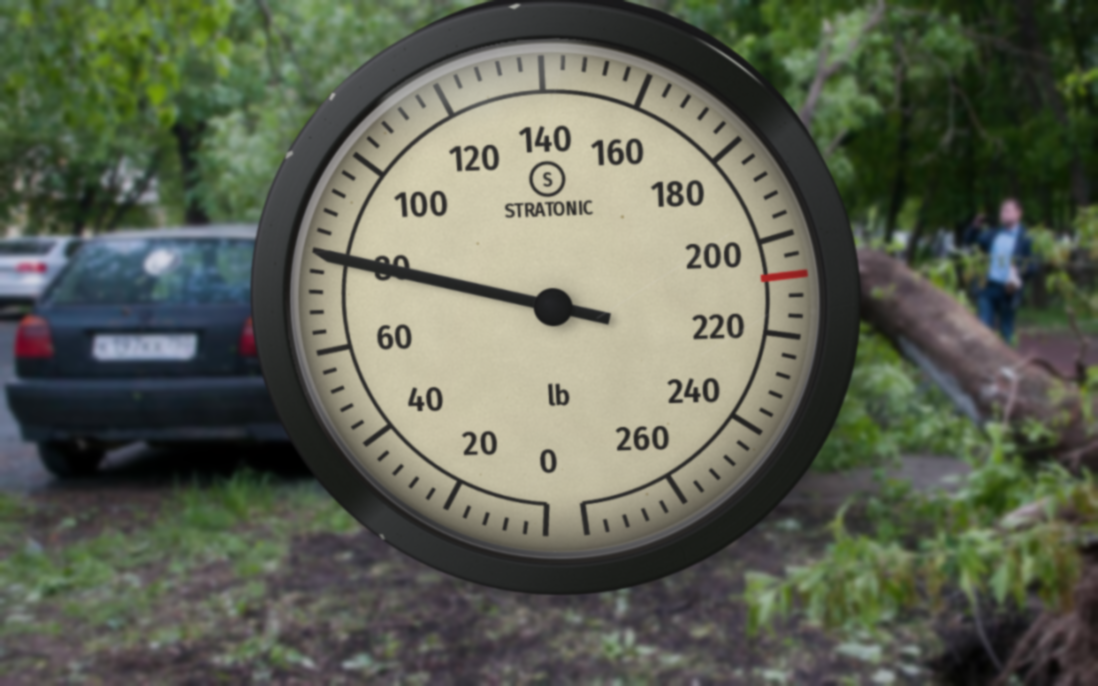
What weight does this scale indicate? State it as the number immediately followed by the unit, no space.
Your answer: 80lb
